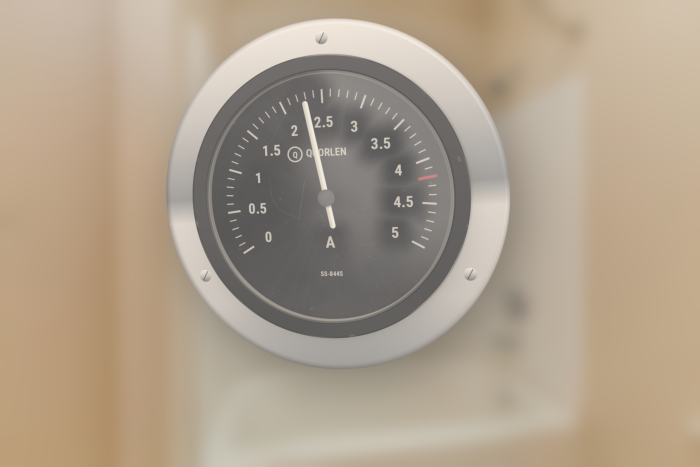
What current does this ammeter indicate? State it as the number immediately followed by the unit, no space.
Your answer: 2.3A
